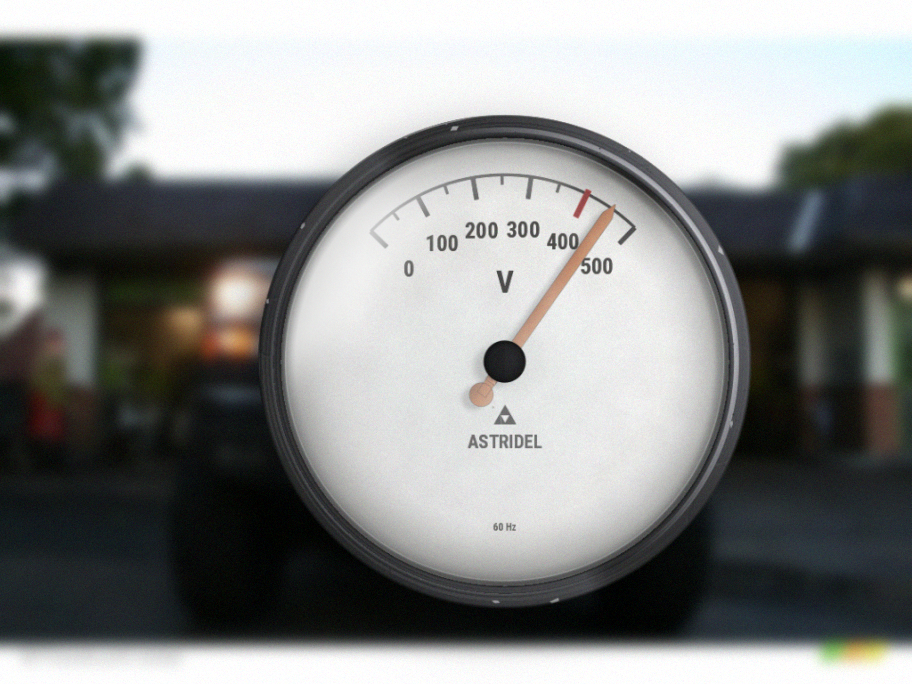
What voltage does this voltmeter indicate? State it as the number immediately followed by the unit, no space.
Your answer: 450V
